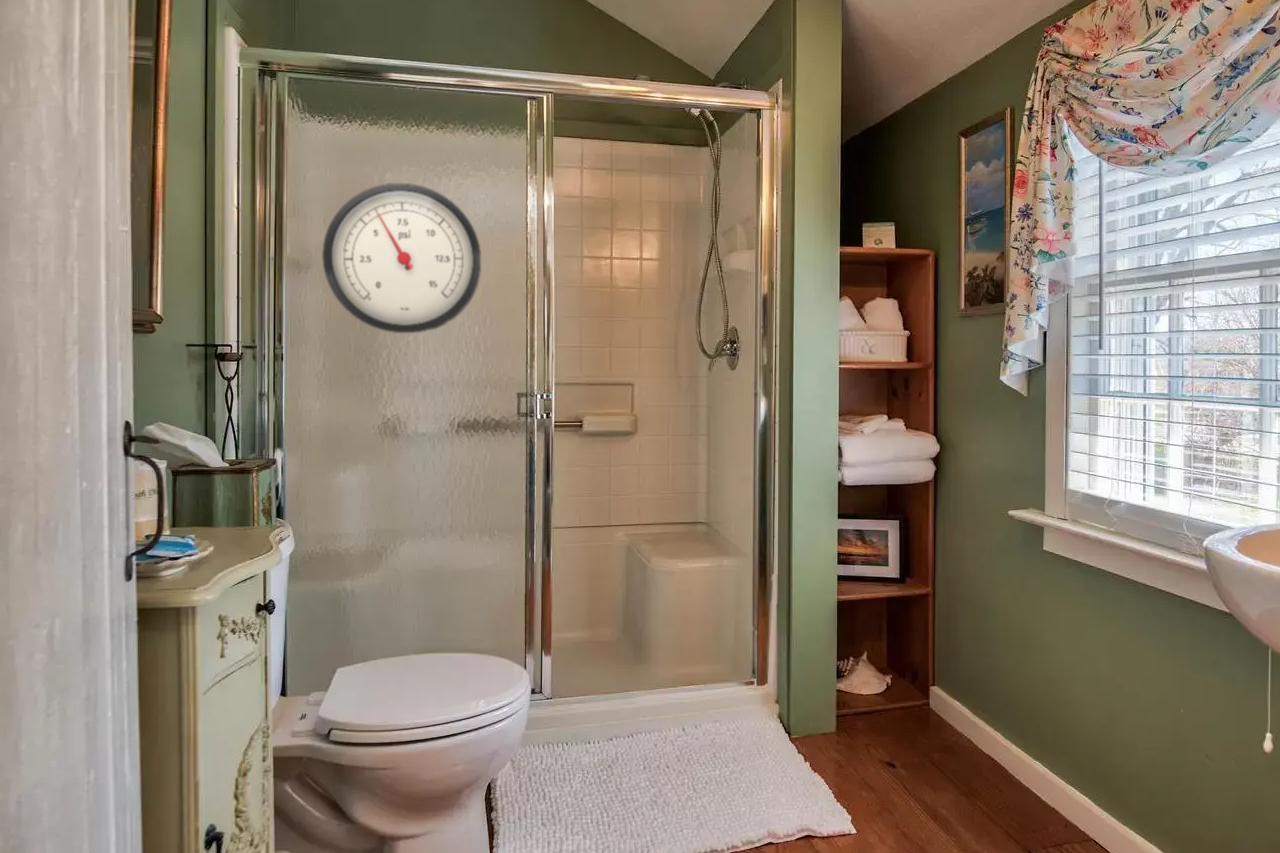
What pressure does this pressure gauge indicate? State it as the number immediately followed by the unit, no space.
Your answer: 6psi
